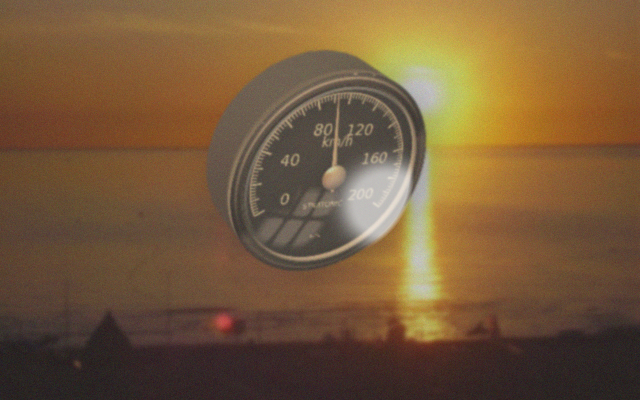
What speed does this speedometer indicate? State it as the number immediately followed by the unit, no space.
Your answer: 90km/h
